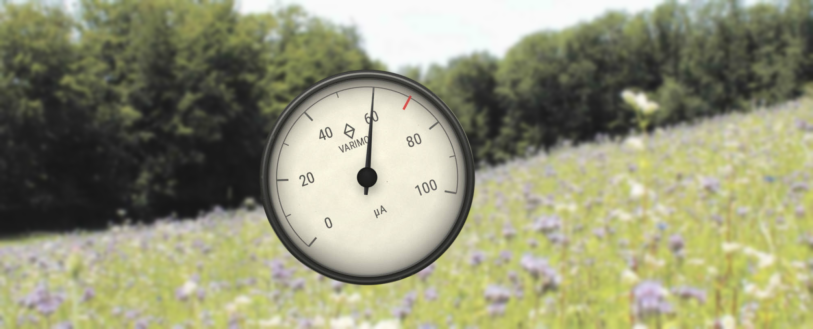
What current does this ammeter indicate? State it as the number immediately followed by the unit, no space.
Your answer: 60µA
